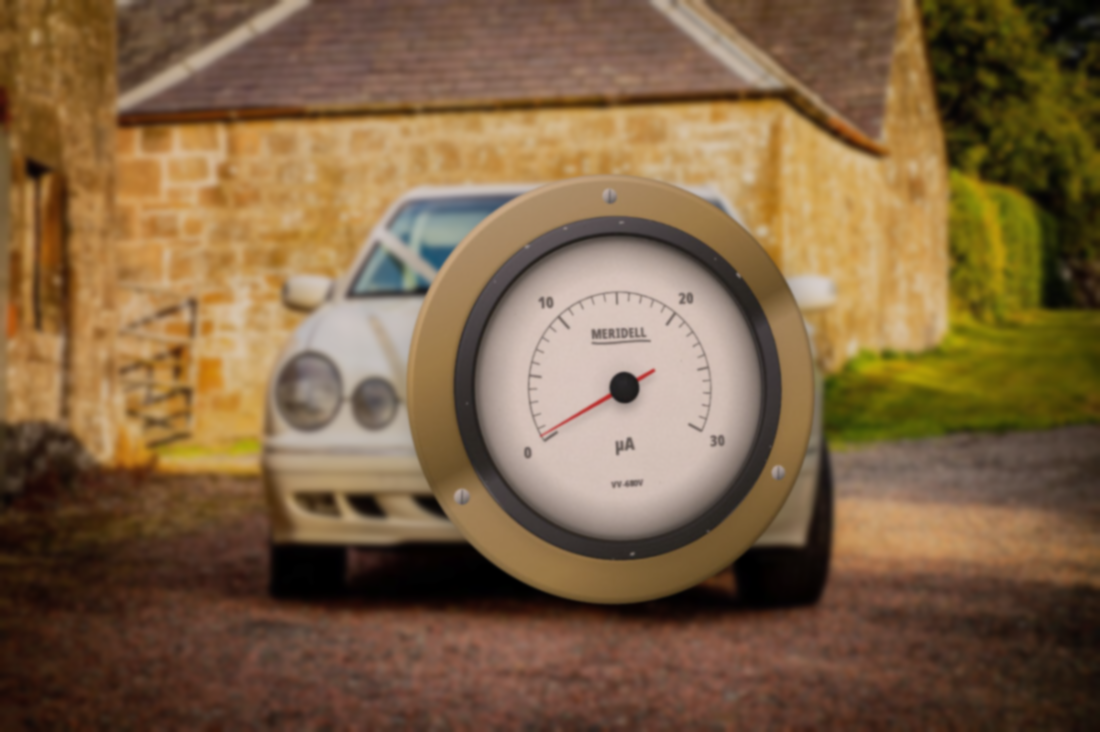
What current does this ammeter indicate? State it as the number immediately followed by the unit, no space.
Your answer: 0.5µA
